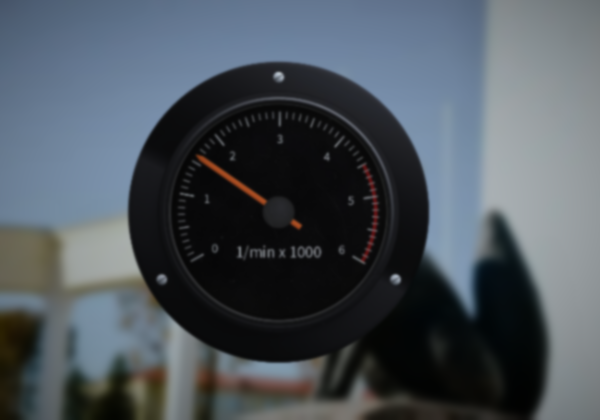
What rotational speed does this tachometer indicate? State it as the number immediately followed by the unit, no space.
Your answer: 1600rpm
